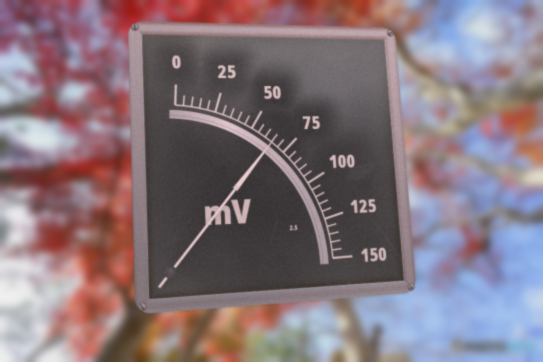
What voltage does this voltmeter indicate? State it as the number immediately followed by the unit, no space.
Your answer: 65mV
